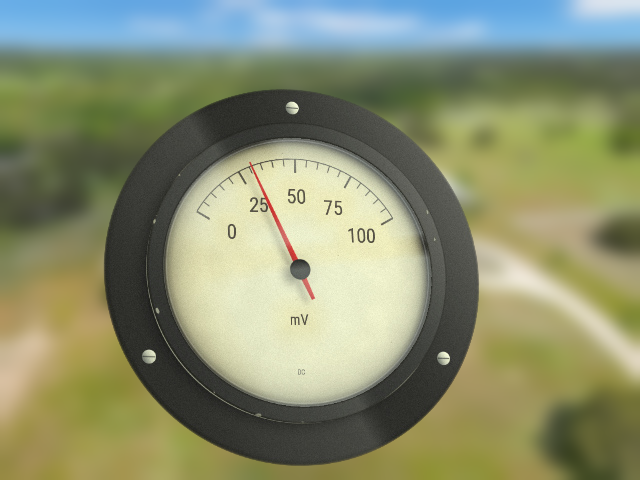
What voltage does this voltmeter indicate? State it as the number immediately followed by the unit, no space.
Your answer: 30mV
